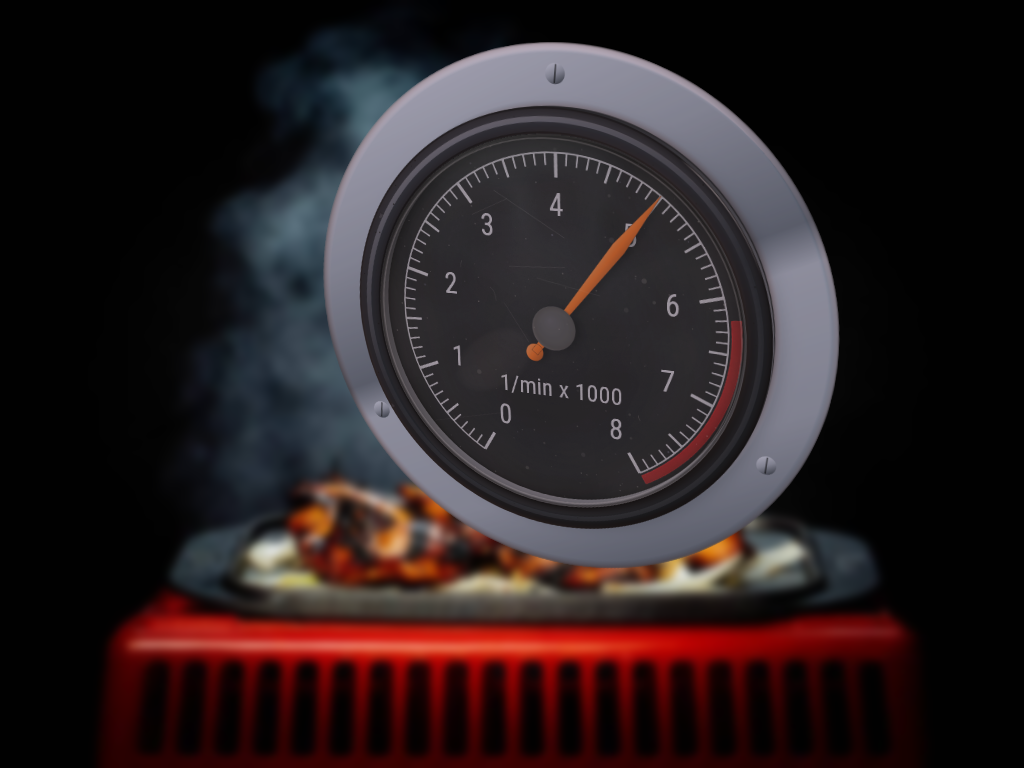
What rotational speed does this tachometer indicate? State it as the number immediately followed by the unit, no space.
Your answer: 5000rpm
